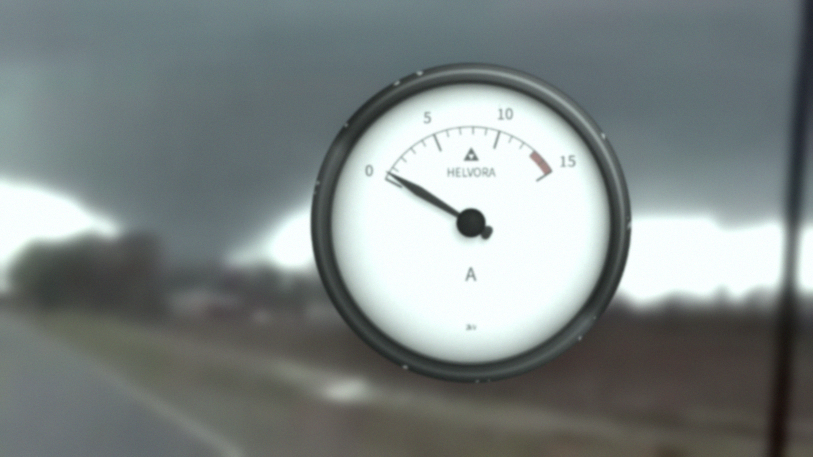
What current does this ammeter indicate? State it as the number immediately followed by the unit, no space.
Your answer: 0.5A
